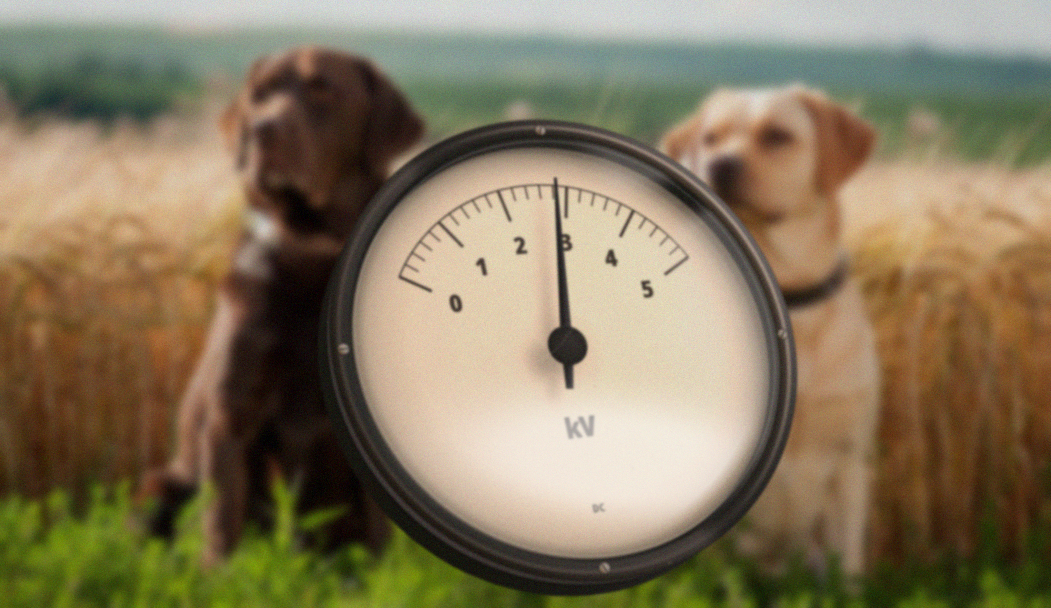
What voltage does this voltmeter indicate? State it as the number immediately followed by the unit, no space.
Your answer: 2.8kV
